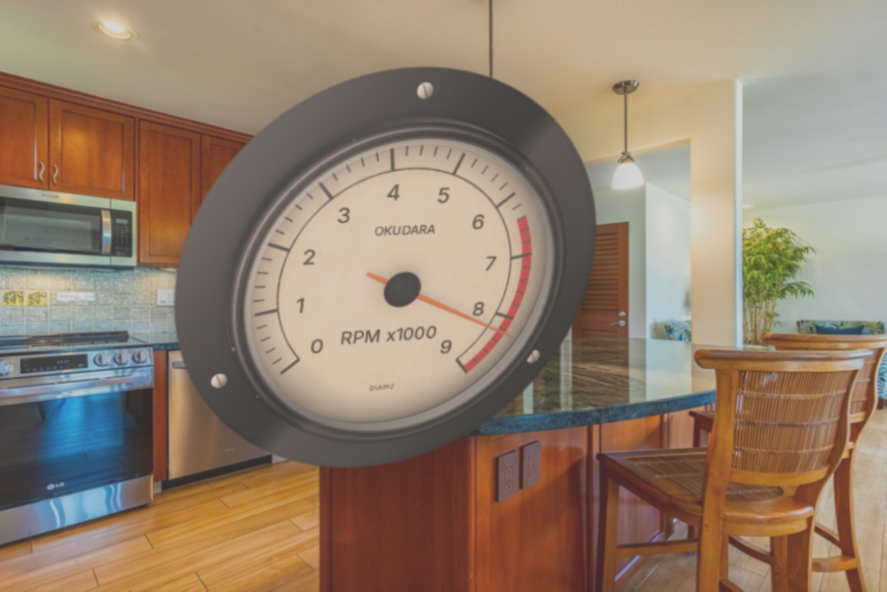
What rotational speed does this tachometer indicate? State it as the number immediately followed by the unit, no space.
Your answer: 8200rpm
